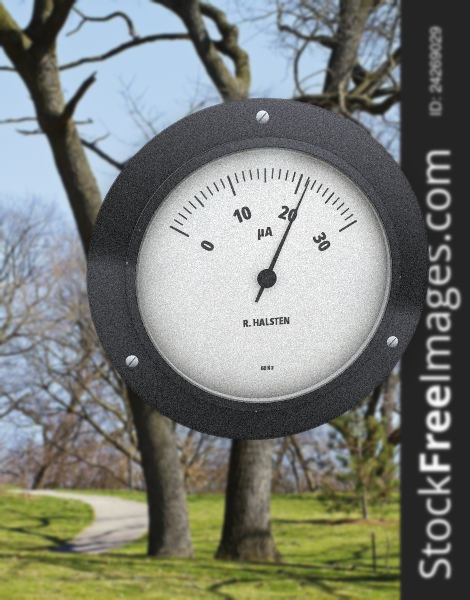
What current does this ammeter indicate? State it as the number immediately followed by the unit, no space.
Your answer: 21µA
